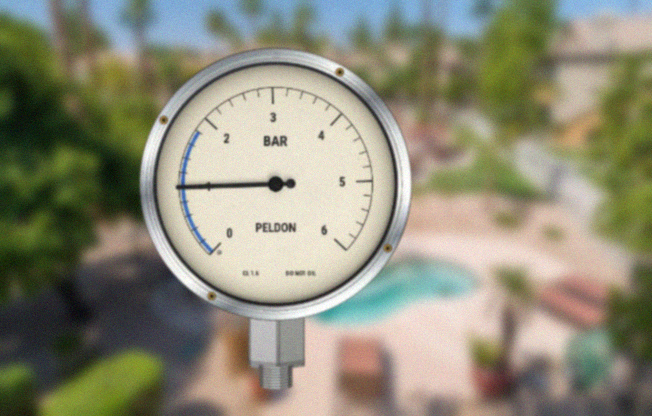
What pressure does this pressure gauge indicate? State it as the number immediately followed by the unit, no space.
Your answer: 1bar
